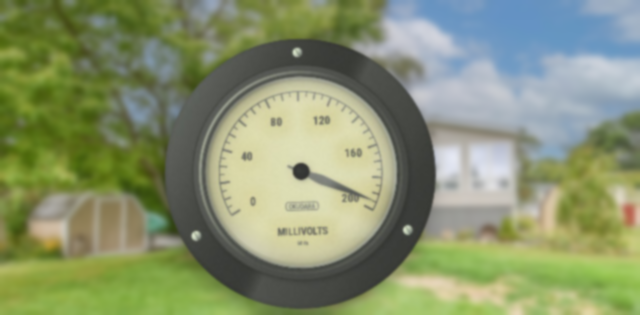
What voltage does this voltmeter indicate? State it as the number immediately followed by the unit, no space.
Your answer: 195mV
